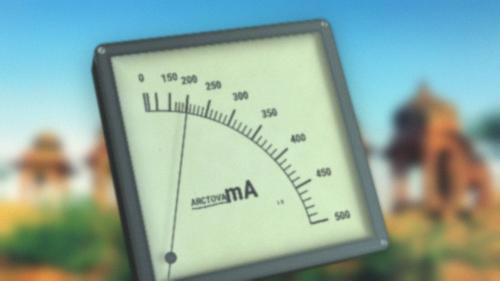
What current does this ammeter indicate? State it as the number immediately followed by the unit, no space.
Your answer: 200mA
